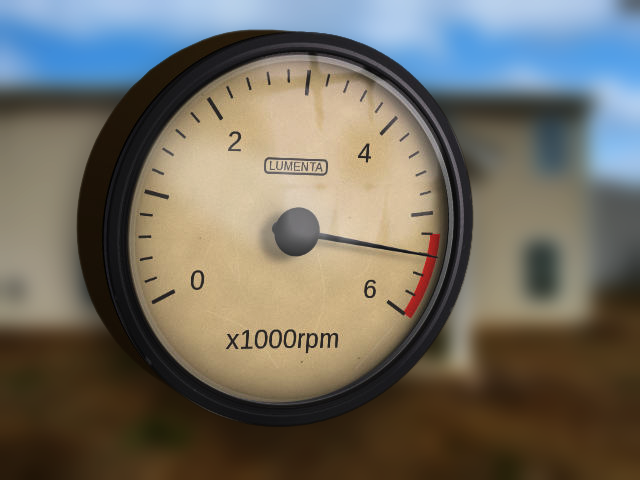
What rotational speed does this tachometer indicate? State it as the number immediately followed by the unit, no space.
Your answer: 5400rpm
